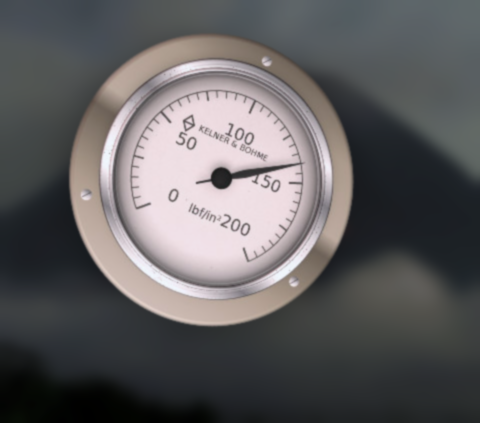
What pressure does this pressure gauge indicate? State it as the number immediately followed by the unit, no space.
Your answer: 140psi
